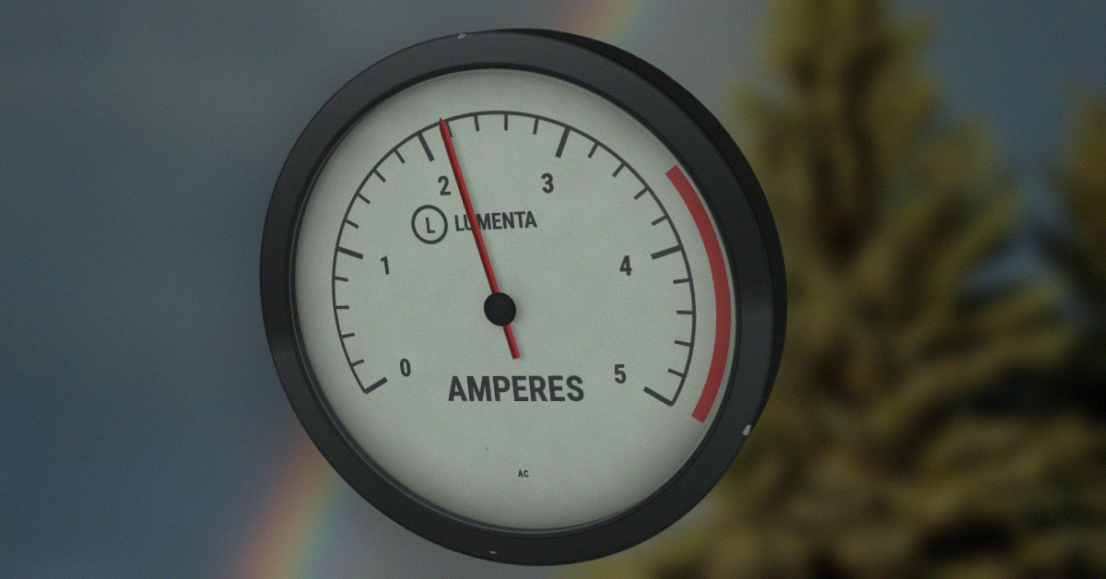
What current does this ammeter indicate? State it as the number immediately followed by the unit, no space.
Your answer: 2.2A
